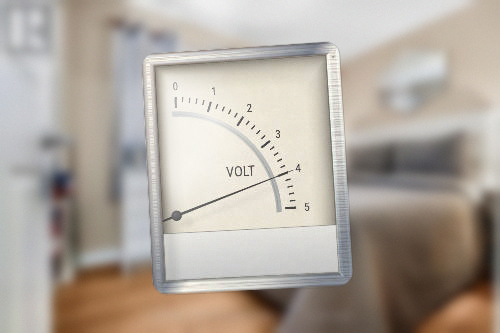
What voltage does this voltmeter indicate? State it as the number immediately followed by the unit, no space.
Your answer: 4V
